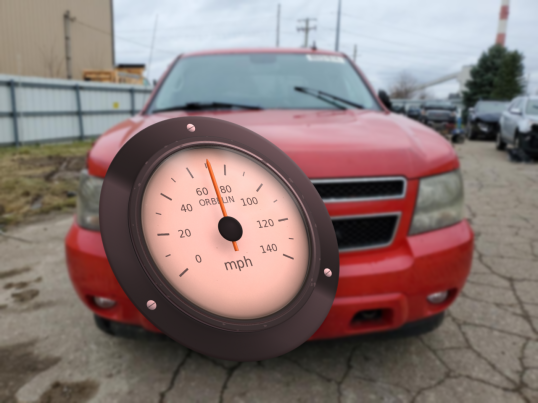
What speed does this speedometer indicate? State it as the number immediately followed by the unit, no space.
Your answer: 70mph
